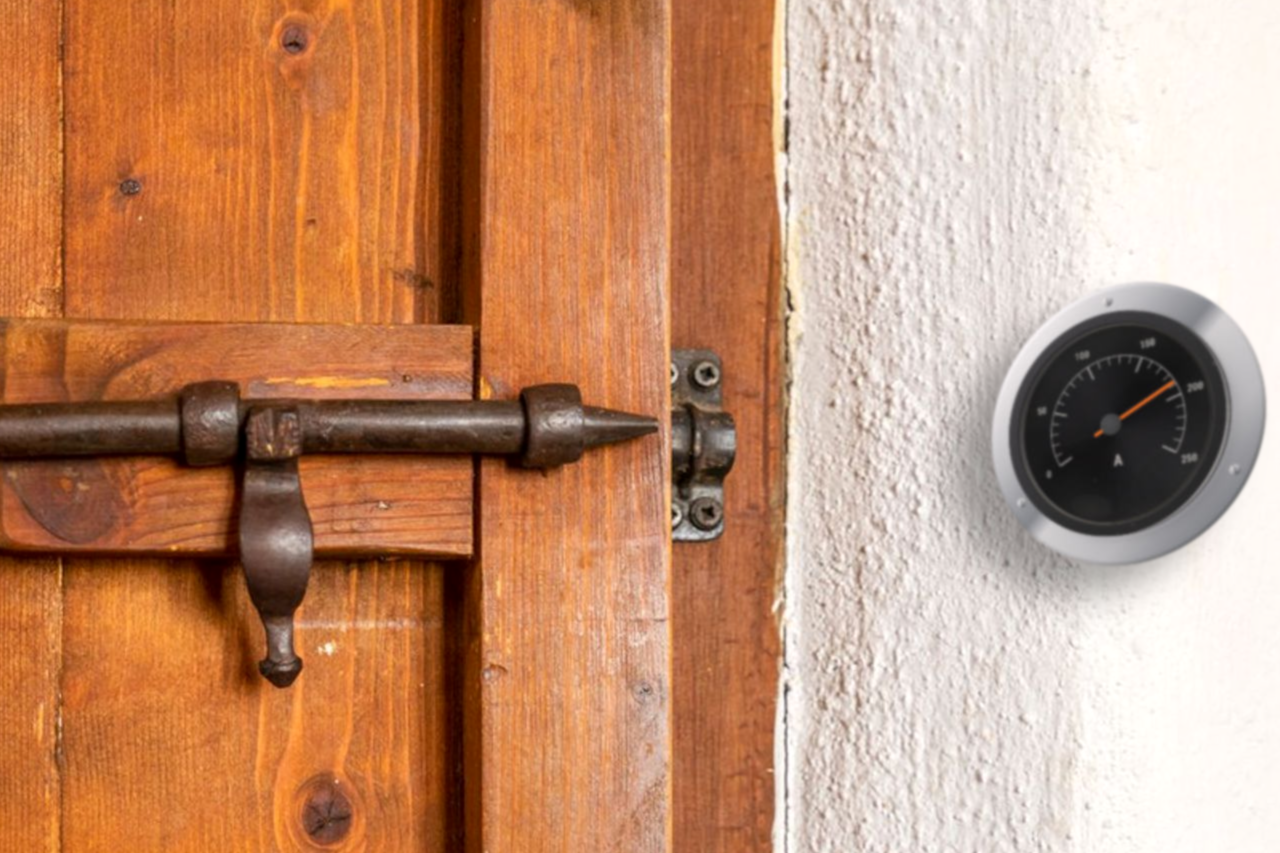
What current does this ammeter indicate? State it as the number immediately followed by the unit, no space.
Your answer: 190A
